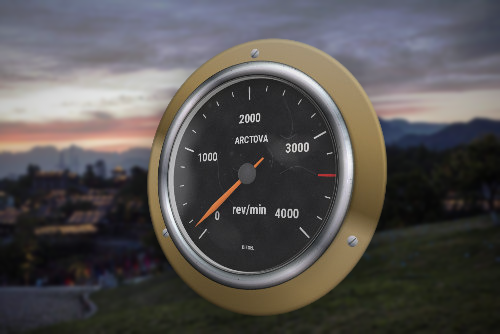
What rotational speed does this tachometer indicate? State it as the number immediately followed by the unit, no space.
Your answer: 100rpm
